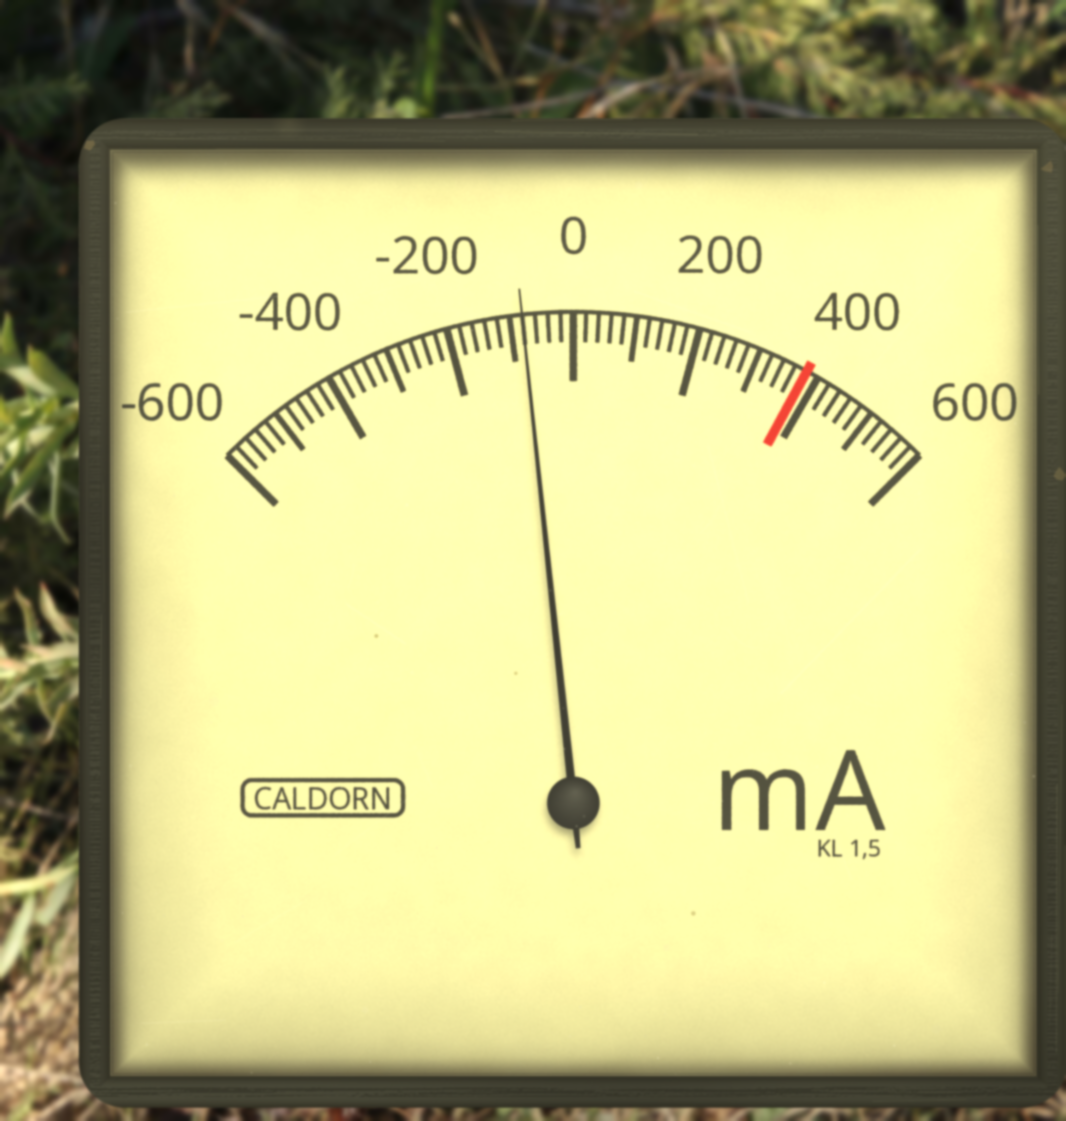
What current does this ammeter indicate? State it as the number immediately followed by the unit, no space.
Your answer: -80mA
